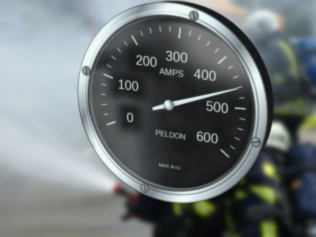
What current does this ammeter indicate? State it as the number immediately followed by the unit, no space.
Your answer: 460A
